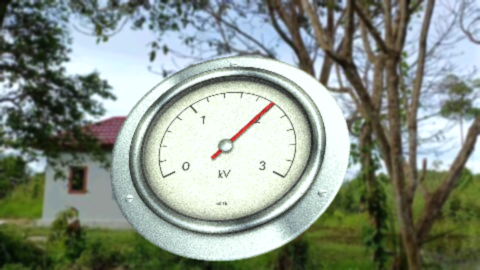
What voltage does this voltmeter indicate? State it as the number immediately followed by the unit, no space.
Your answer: 2kV
